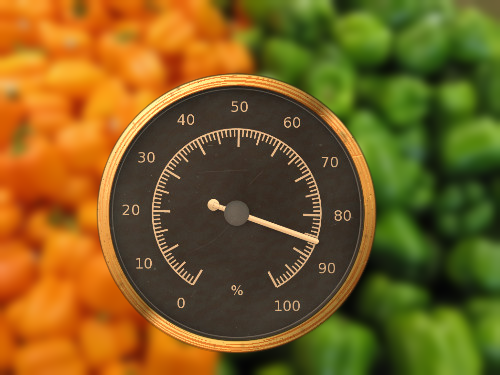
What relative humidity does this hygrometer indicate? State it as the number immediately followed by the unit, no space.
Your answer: 86%
